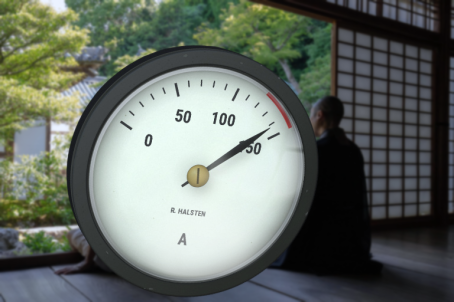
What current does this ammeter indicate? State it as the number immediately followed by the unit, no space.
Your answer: 140A
